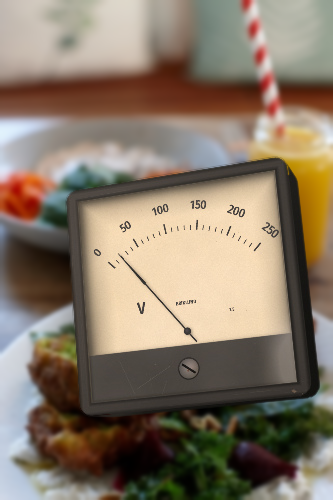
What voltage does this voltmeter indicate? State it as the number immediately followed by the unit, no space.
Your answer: 20V
